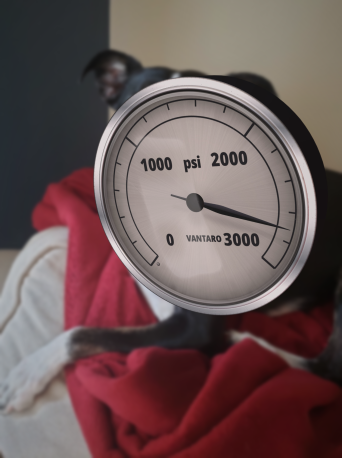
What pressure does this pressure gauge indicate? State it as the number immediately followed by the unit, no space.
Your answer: 2700psi
